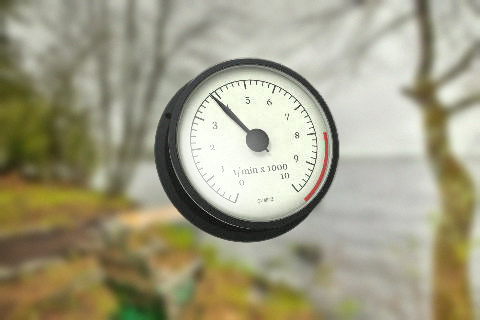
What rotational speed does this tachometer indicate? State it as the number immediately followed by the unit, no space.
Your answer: 3800rpm
